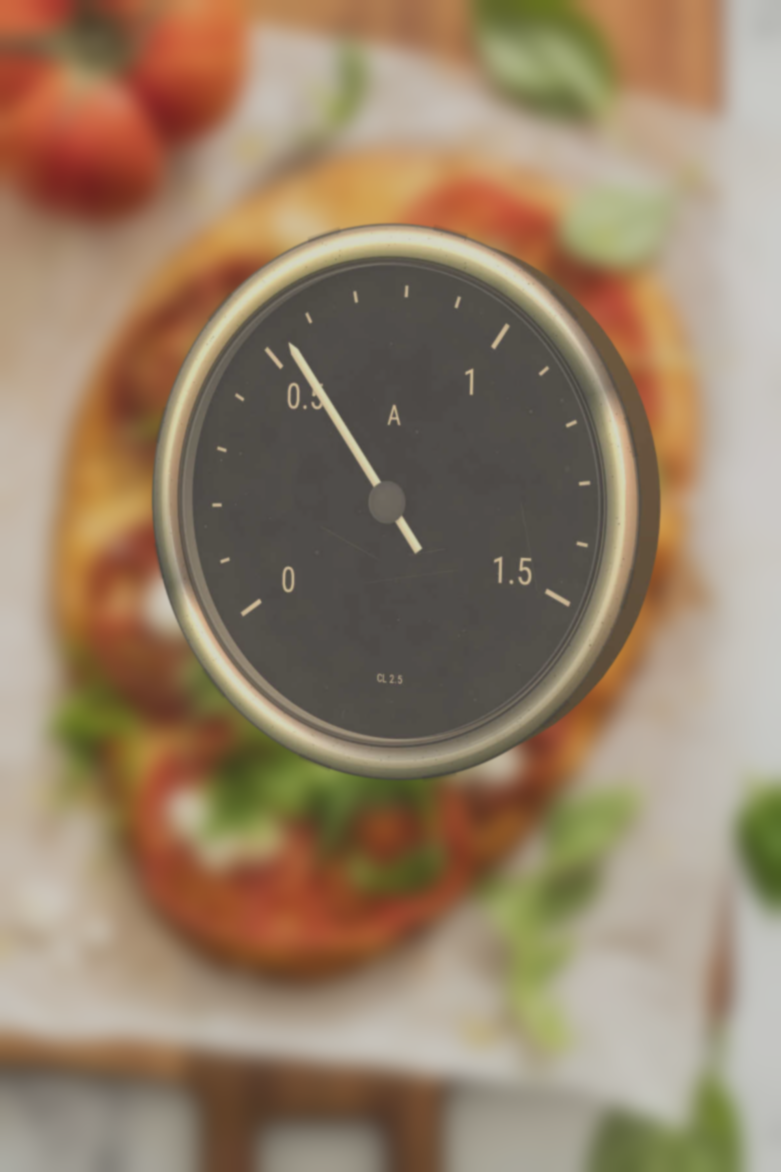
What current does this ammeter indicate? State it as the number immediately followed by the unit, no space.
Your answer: 0.55A
